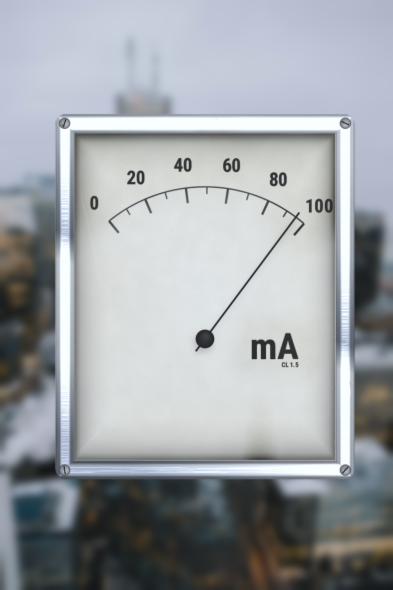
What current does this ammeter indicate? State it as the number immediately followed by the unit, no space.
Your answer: 95mA
